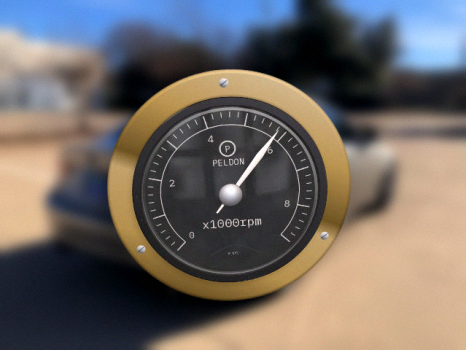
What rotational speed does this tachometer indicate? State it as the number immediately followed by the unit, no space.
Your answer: 5800rpm
